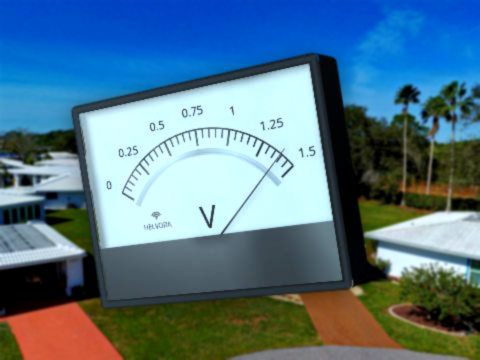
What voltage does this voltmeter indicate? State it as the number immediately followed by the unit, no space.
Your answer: 1.4V
